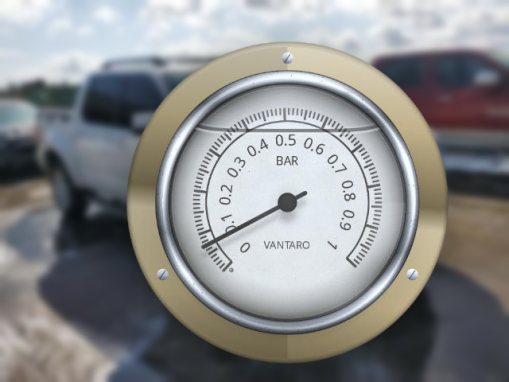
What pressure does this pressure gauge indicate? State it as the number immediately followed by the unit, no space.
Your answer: 0.07bar
